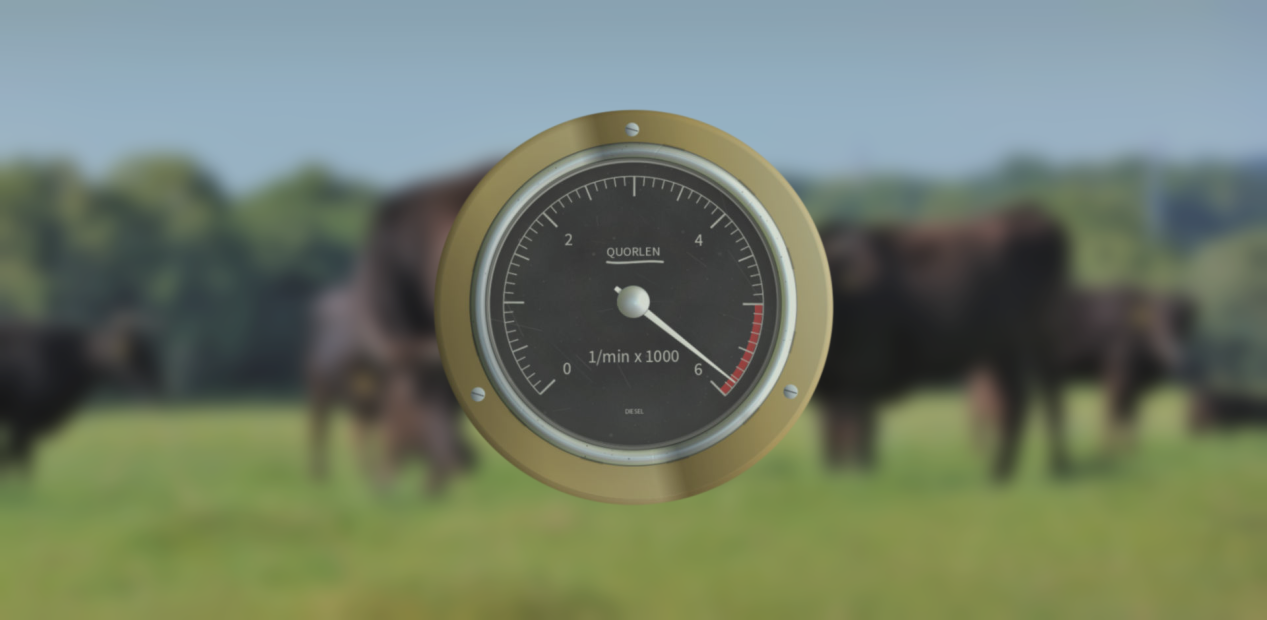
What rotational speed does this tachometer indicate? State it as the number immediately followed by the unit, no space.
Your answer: 5850rpm
